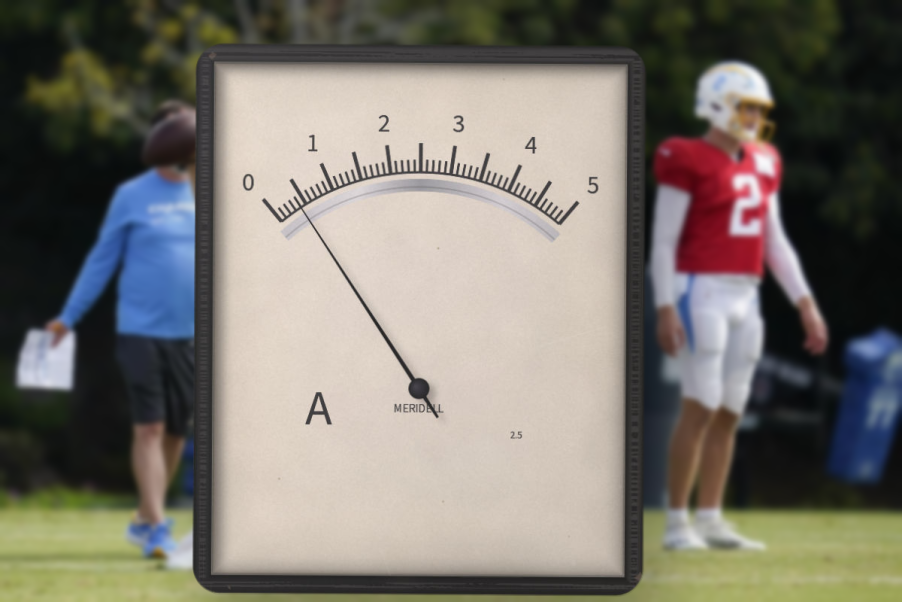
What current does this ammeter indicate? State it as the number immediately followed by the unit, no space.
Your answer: 0.4A
